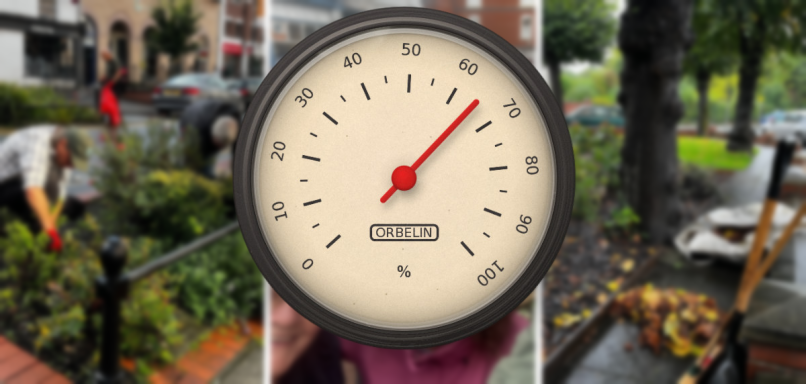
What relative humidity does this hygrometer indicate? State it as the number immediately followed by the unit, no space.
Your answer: 65%
